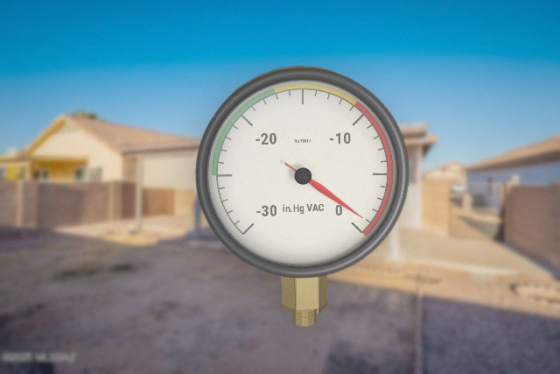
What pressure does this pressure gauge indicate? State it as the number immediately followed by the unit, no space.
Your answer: -1inHg
